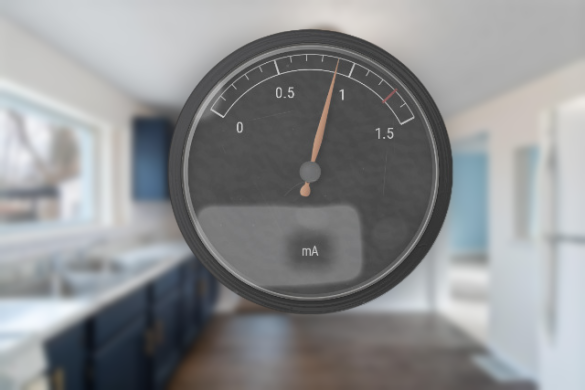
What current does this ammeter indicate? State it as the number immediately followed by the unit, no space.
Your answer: 0.9mA
